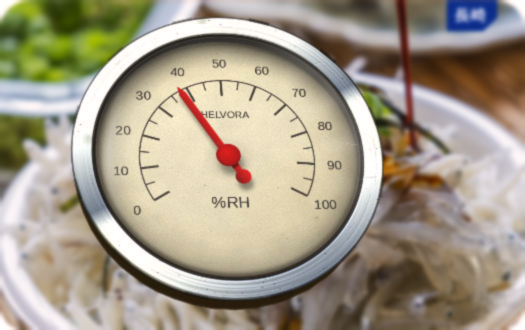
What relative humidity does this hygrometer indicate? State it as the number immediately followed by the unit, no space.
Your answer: 37.5%
